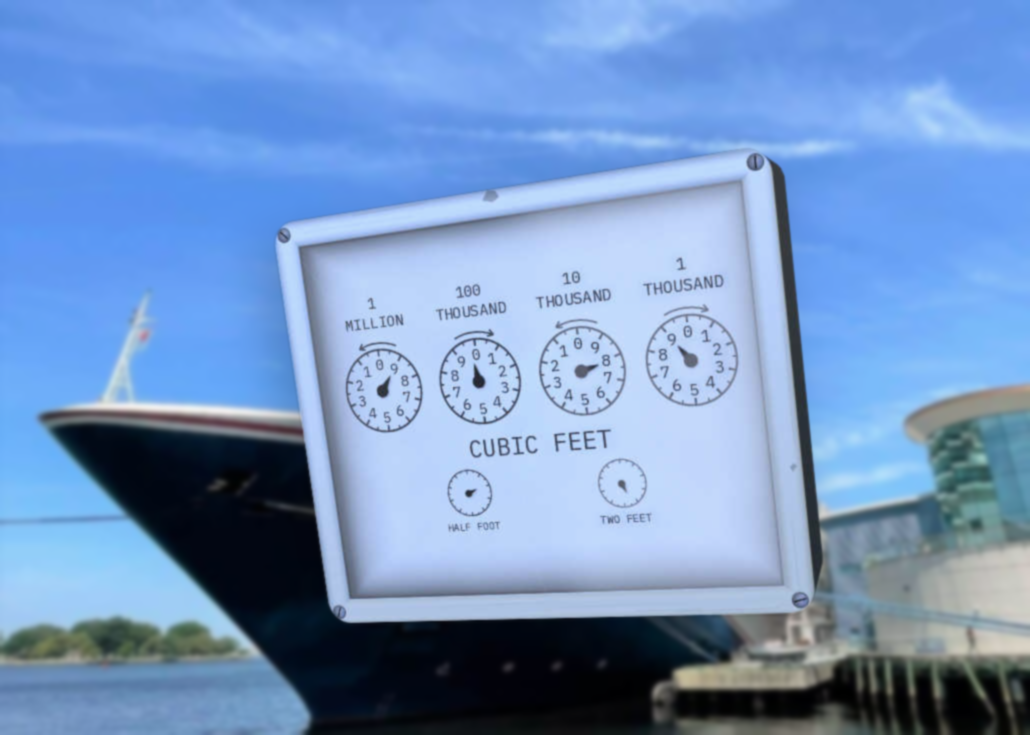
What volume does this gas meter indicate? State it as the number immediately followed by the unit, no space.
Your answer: 897900ft³
